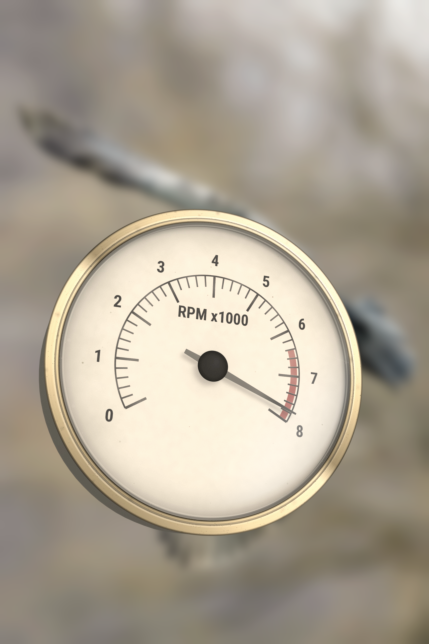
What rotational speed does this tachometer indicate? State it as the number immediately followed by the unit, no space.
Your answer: 7800rpm
